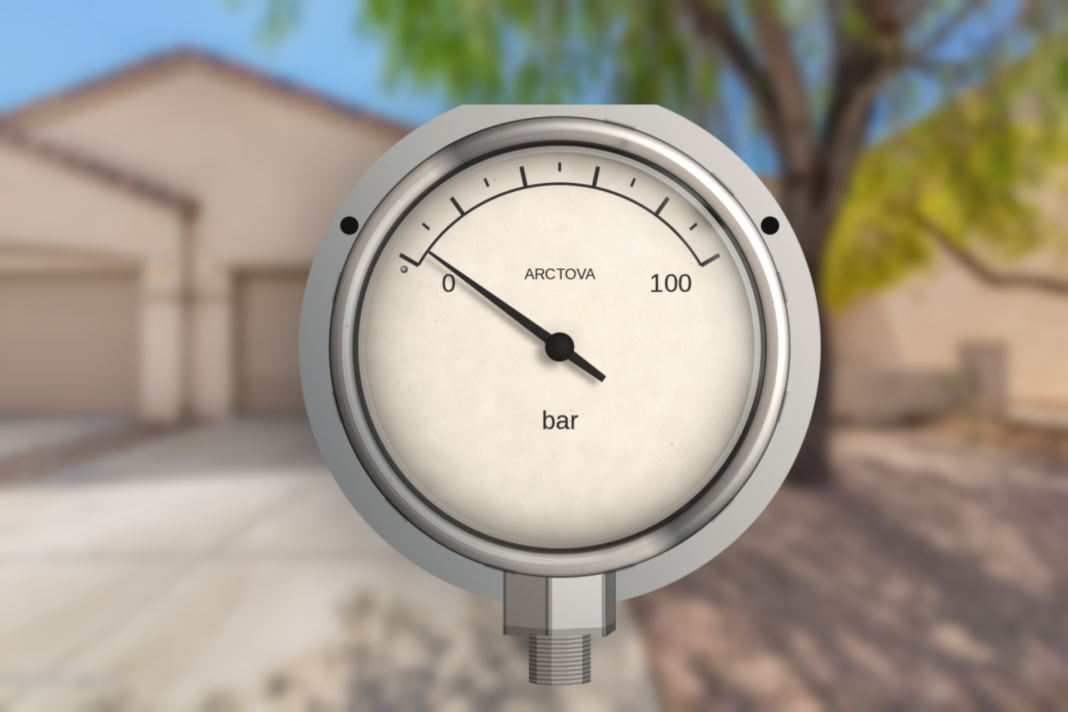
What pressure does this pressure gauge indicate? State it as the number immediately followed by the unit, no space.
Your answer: 5bar
